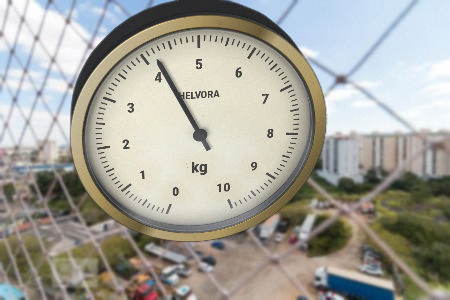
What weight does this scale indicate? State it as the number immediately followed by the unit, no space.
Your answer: 4.2kg
